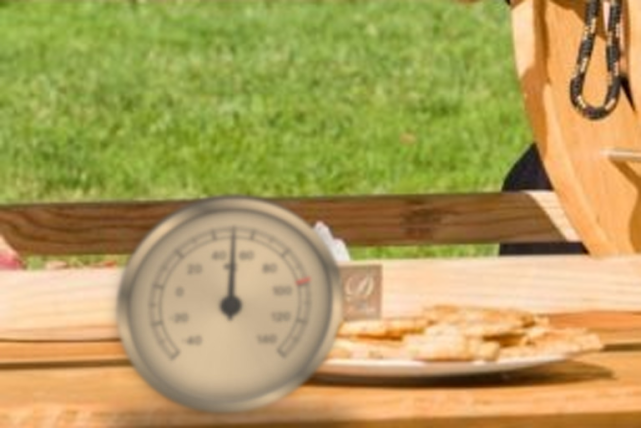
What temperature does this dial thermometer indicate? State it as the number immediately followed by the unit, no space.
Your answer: 50°F
